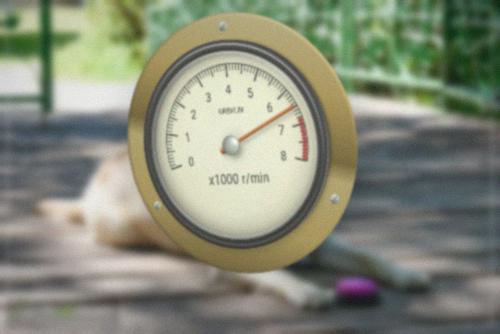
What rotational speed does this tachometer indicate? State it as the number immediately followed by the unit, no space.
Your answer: 6500rpm
